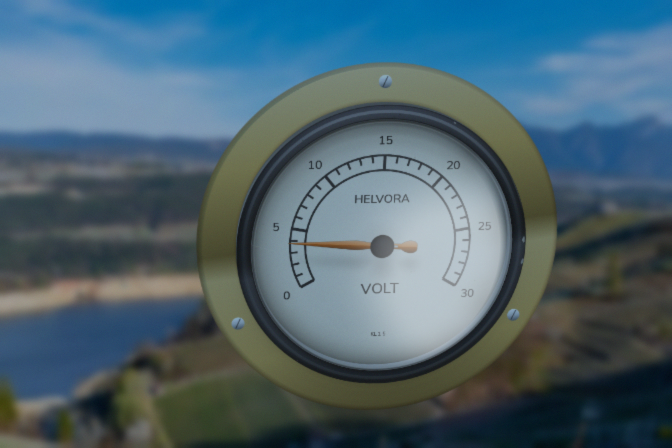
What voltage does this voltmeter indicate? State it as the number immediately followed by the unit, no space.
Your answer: 4V
